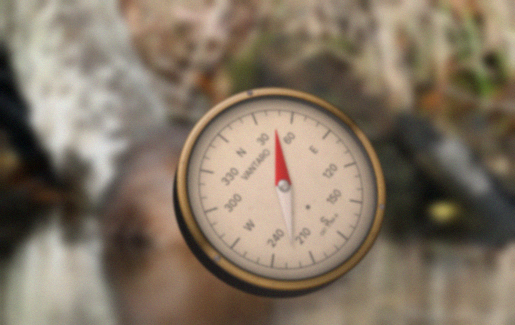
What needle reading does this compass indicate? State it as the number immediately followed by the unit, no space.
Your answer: 45°
